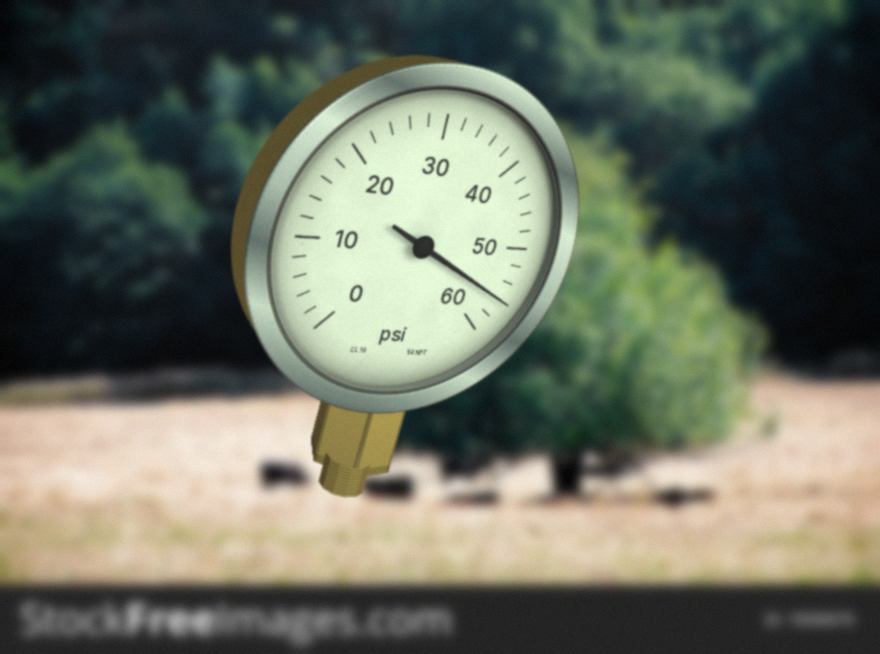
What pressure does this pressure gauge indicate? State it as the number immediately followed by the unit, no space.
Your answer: 56psi
